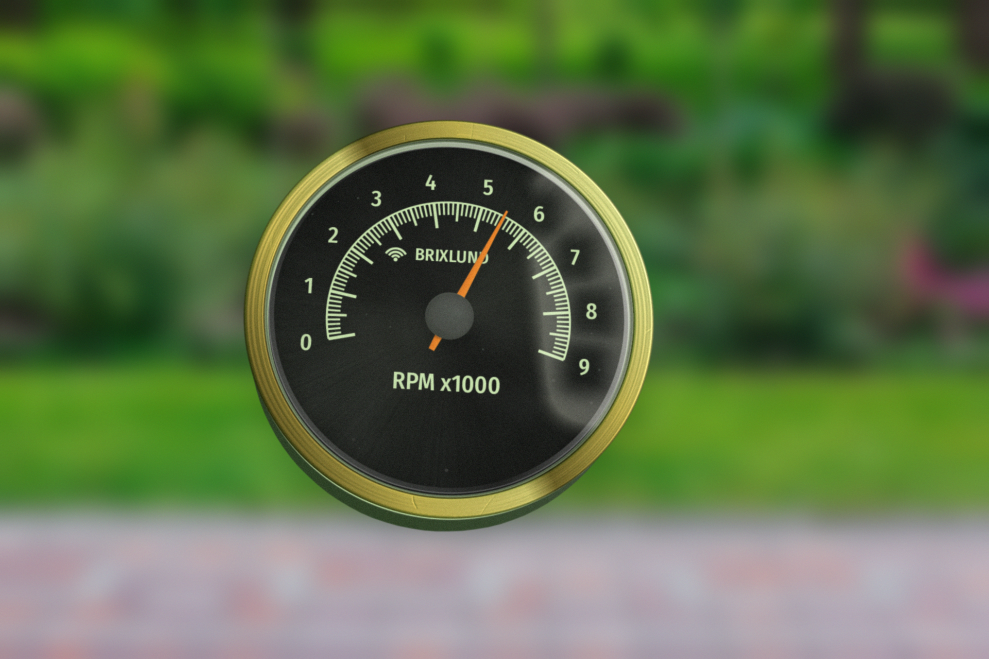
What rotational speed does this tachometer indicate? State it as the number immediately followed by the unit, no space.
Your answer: 5500rpm
